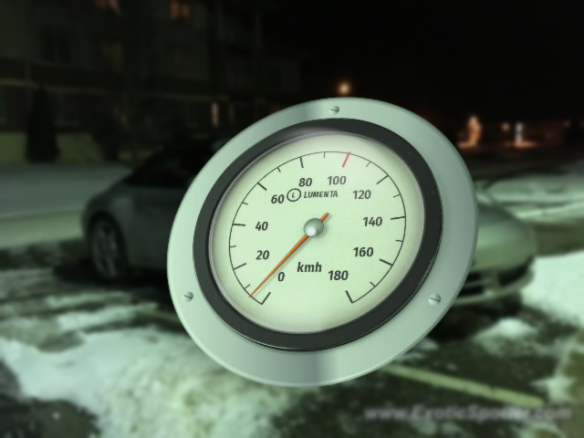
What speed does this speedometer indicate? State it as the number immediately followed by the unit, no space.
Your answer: 5km/h
